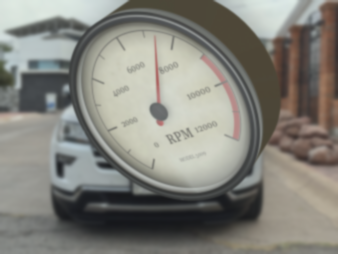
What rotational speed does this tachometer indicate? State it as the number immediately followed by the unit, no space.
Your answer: 7500rpm
